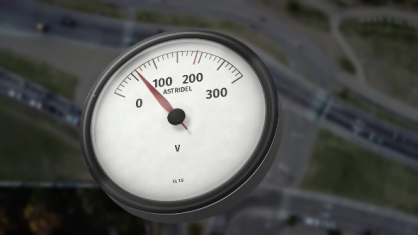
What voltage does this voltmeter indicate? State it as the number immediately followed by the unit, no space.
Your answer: 60V
